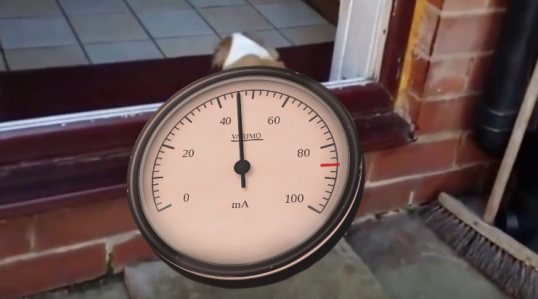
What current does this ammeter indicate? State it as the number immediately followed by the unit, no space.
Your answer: 46mA
